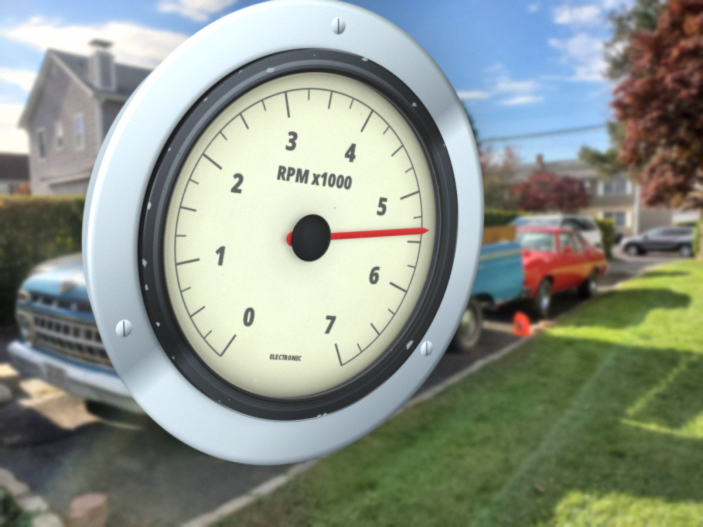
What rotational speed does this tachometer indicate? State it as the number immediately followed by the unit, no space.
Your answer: 5375rpm
